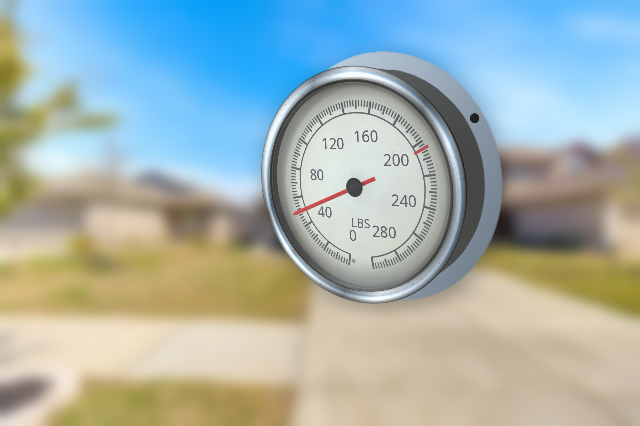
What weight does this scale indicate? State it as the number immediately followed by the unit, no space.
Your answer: 50lb
